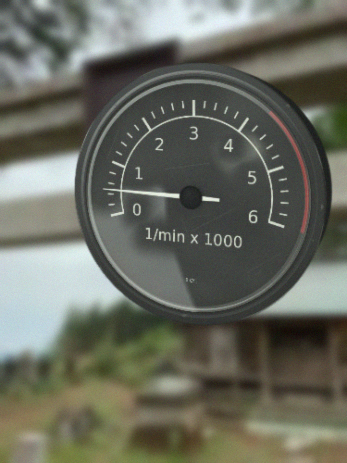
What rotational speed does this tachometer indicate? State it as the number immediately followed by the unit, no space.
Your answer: 500rpm
